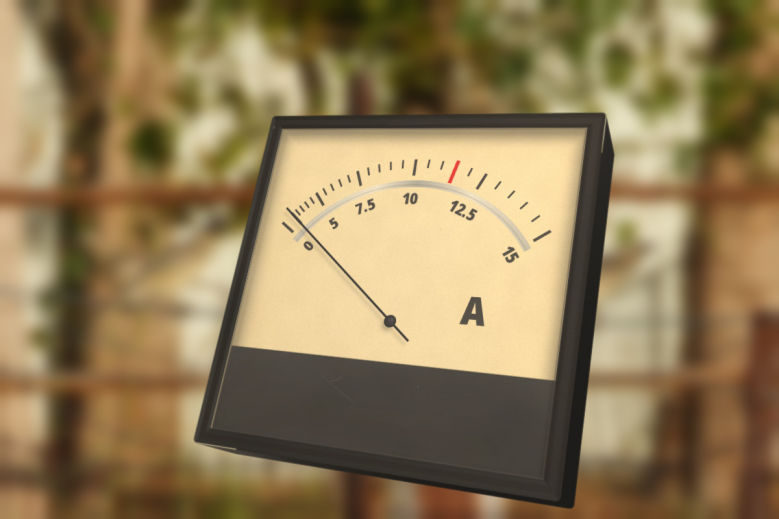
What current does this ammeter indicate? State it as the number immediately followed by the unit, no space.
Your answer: 2.5A
